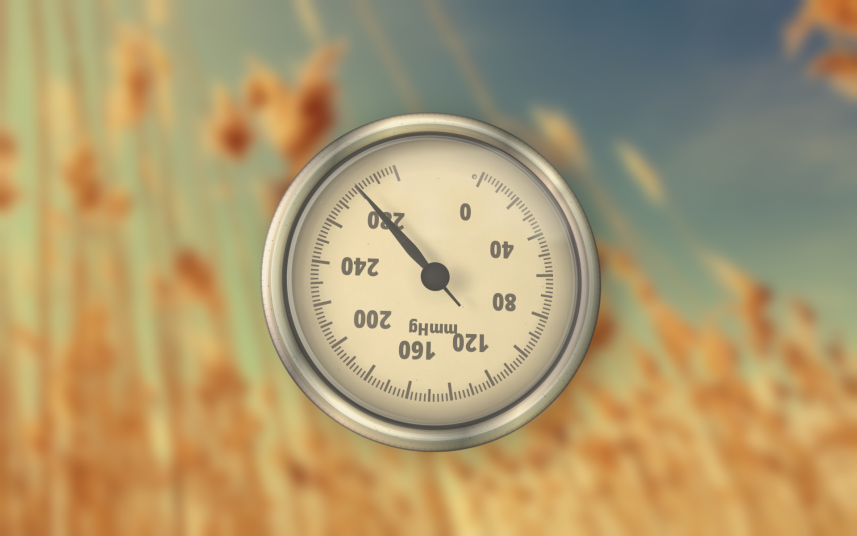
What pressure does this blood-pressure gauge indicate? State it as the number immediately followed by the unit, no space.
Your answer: 280mmHg
